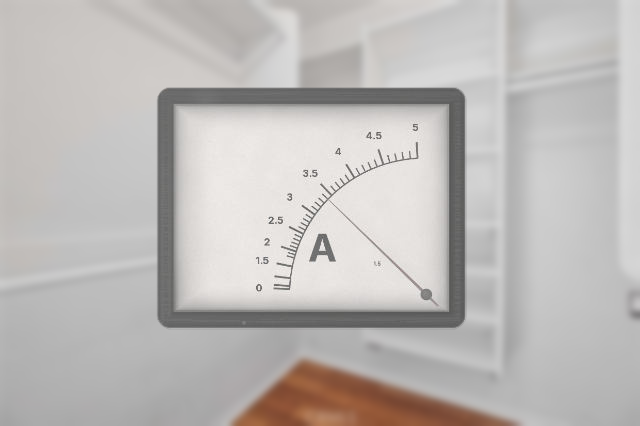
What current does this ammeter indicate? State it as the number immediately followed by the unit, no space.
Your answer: 3.4A
